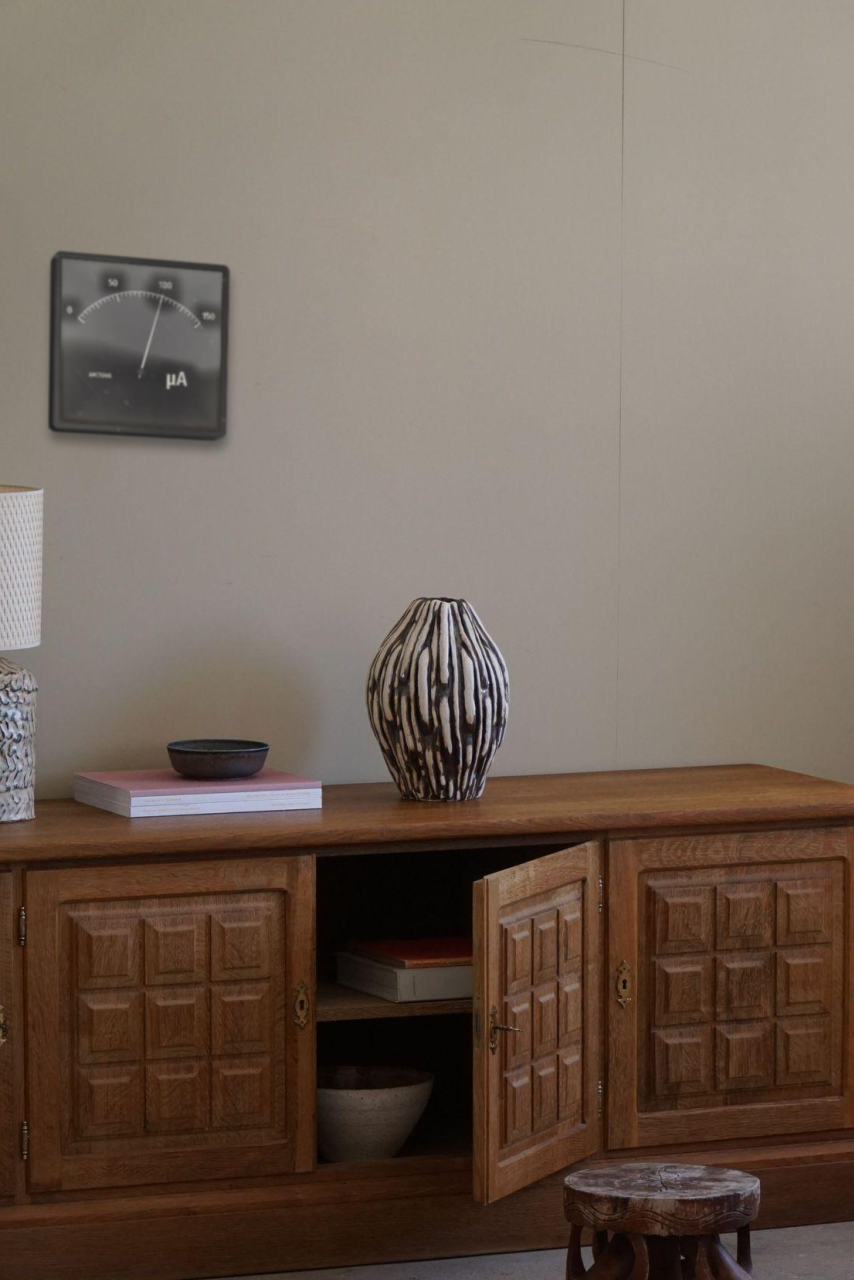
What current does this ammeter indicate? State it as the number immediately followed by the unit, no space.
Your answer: 100µA
